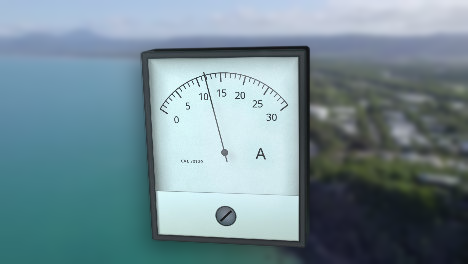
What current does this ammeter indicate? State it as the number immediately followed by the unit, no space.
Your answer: 12A
